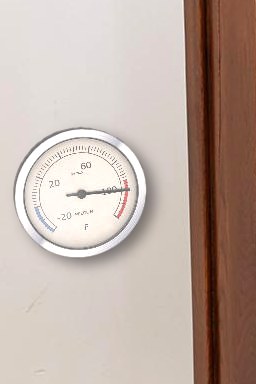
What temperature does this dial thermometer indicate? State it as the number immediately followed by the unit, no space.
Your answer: 100°F
